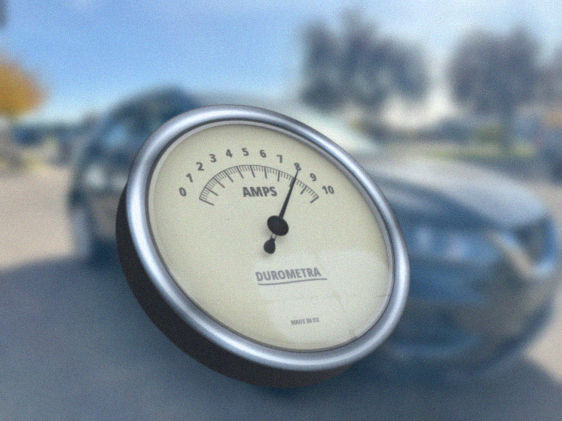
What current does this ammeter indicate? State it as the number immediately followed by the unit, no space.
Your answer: 8A
